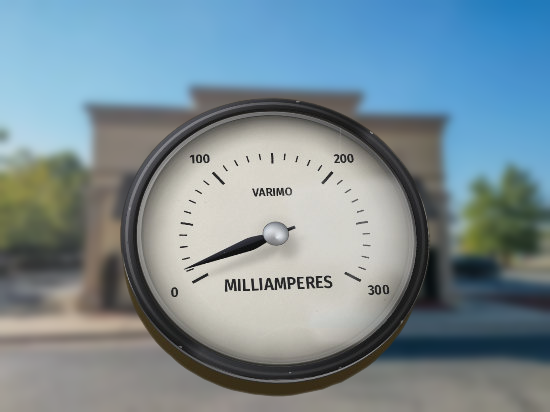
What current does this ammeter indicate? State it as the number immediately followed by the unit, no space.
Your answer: 10mA
